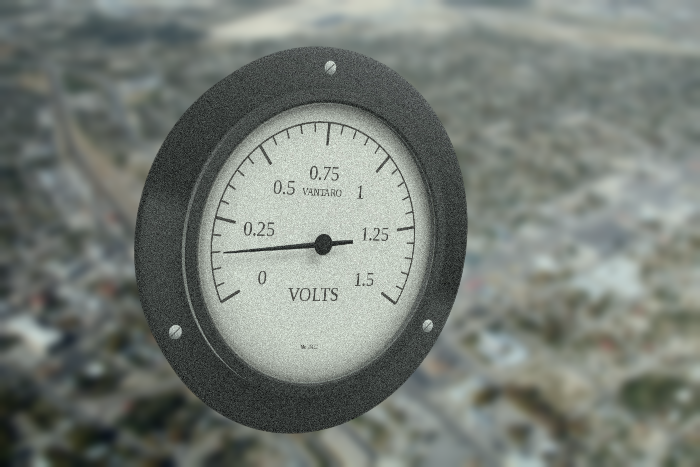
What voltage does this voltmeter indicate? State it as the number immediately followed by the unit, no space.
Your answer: 0.15V
